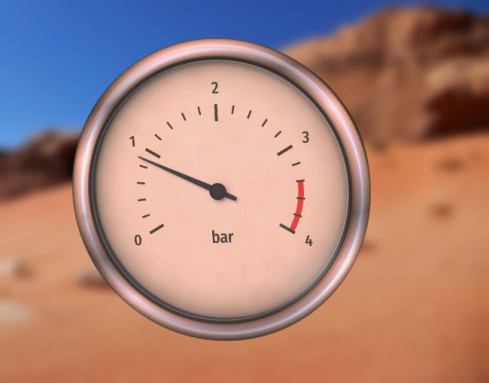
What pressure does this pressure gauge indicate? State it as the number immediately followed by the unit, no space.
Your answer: 0.9bar
